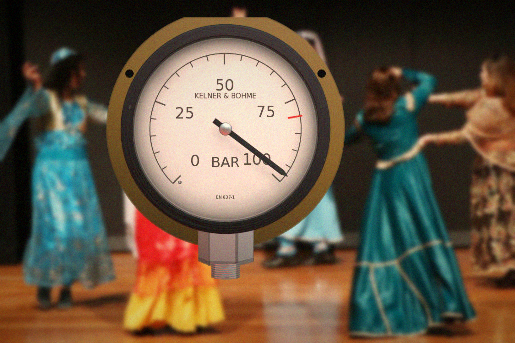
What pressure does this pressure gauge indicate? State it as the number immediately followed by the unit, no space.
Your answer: 97.5bar
